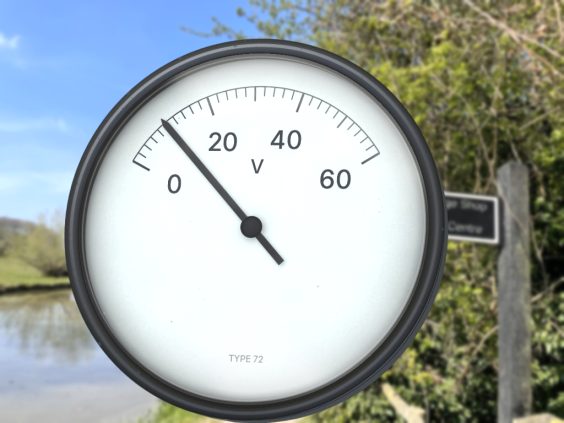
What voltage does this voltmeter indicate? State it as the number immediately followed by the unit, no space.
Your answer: 10V
